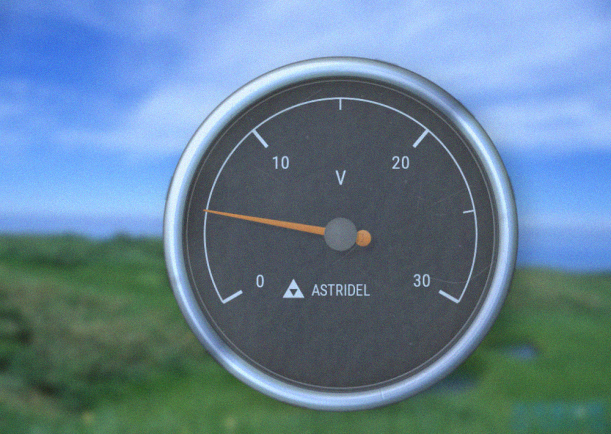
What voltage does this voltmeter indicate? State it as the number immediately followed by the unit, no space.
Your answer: 5V
